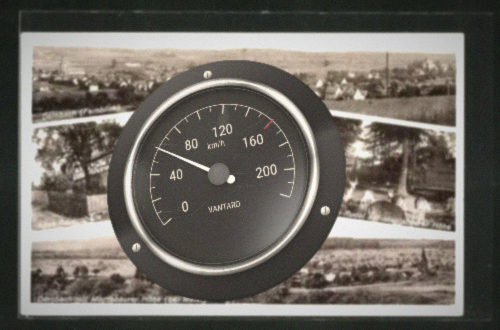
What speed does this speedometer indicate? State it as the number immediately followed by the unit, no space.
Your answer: 60km/h
